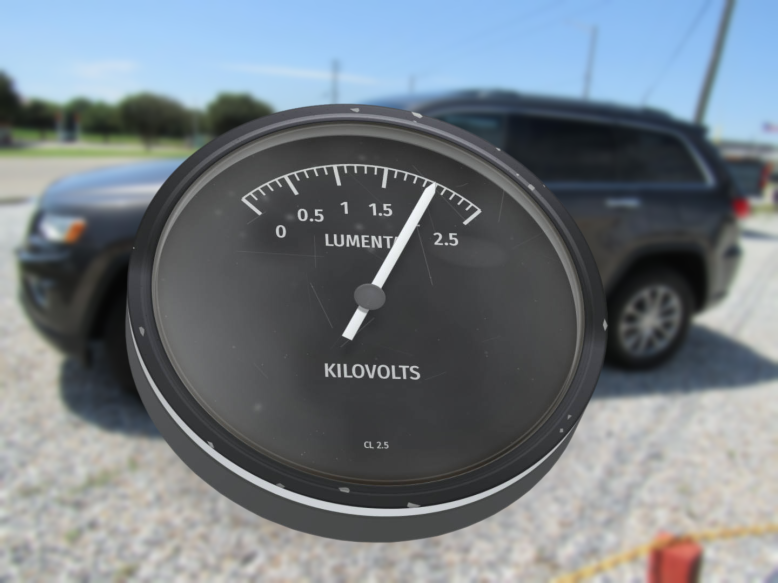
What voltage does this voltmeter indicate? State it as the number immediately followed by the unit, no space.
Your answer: 2kV
